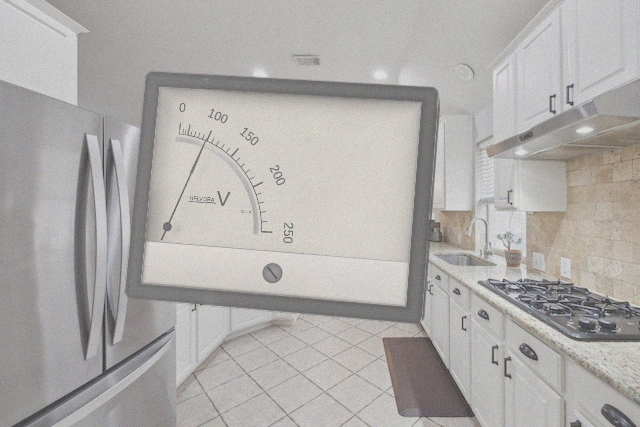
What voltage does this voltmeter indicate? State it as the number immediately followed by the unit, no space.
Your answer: 100V
